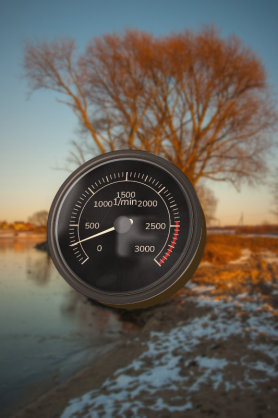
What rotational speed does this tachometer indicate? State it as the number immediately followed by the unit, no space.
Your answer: 250rpm
